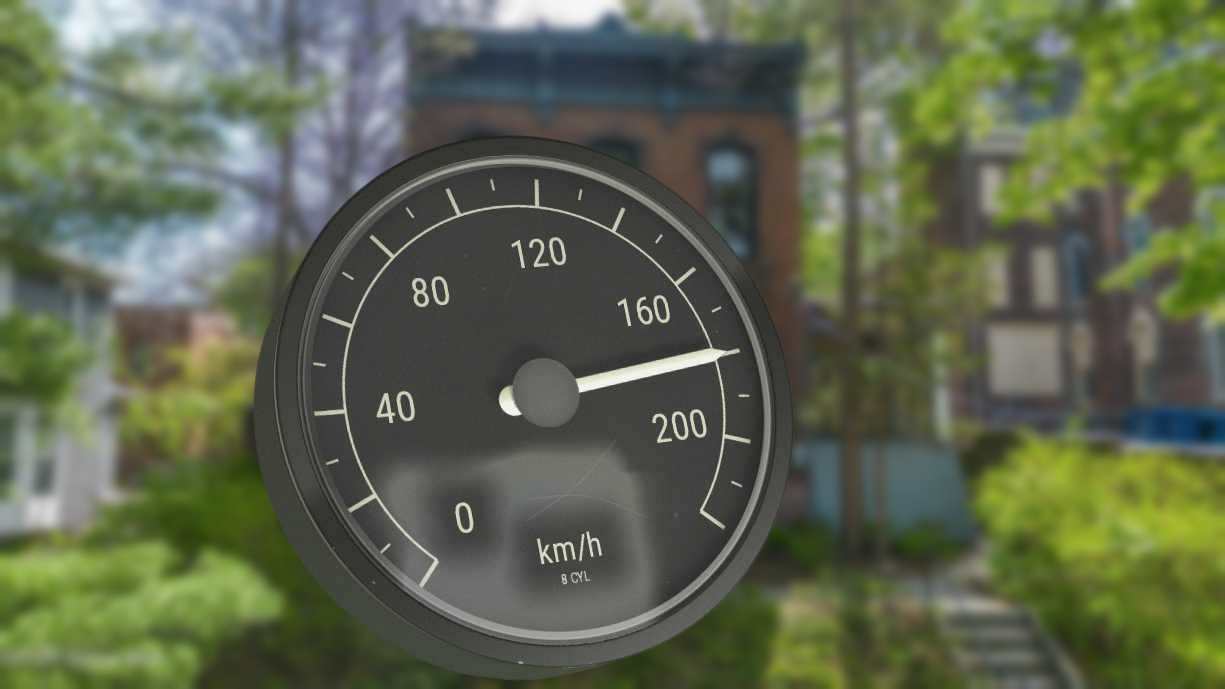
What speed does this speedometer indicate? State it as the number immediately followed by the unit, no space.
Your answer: 180km/h
